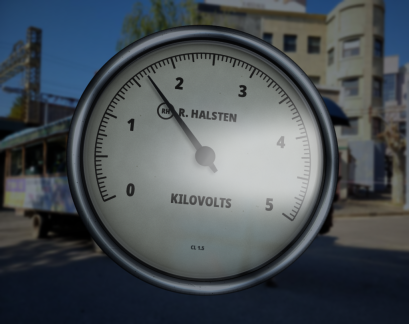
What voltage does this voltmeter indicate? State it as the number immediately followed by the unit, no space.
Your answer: 1.65kV
